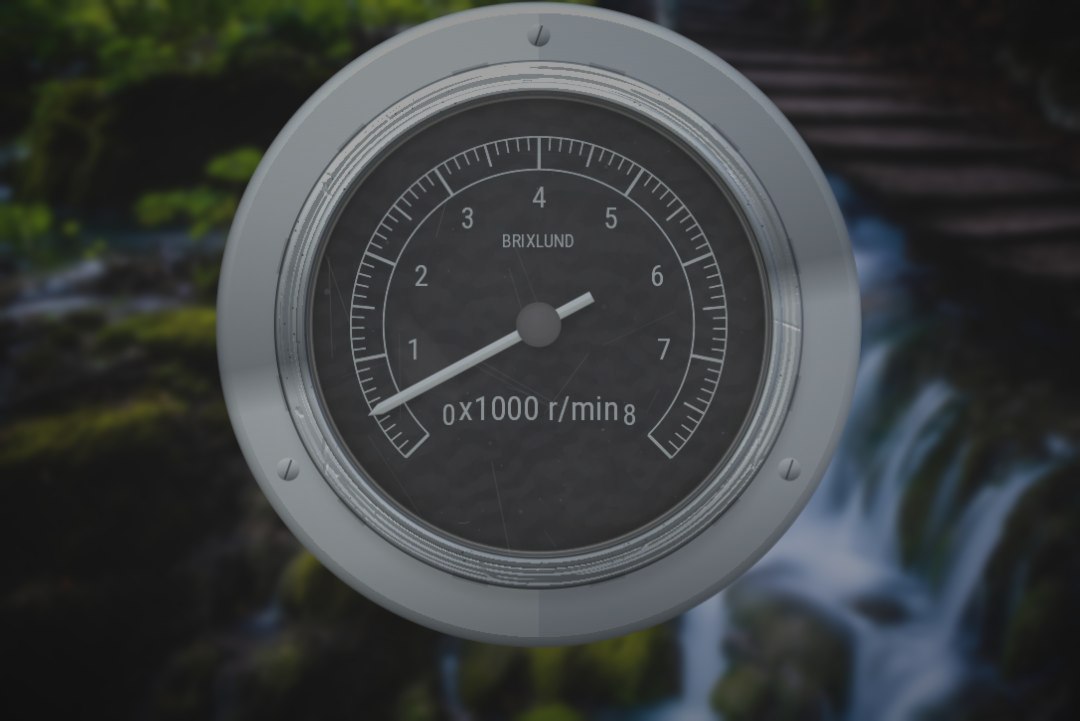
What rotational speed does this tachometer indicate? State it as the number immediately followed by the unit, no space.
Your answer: 500rpm
